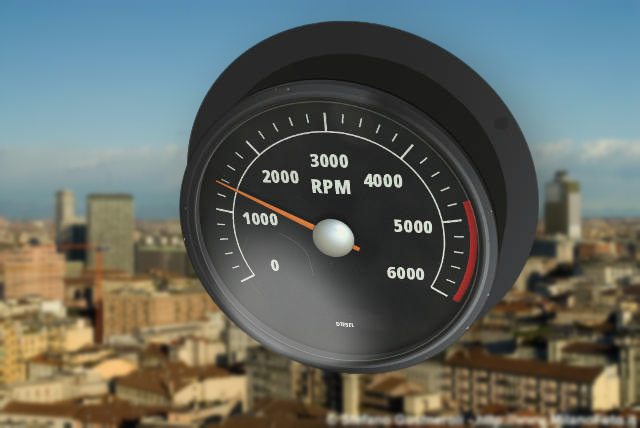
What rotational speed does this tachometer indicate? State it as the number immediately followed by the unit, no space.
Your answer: 1400rpm
